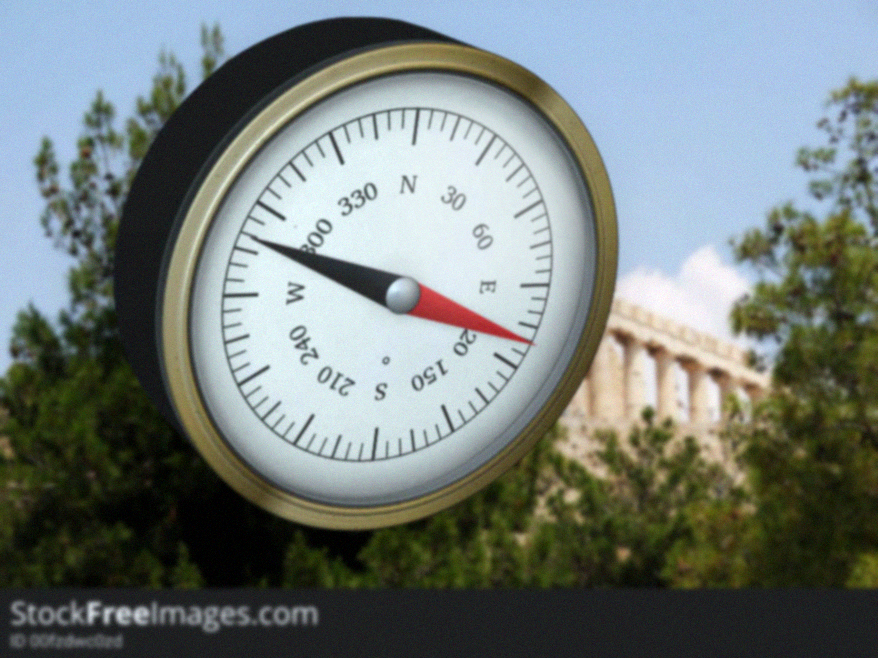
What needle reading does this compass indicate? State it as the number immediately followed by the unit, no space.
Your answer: 110°
